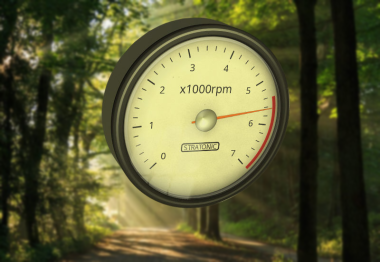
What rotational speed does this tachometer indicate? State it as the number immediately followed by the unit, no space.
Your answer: 5600rpm
